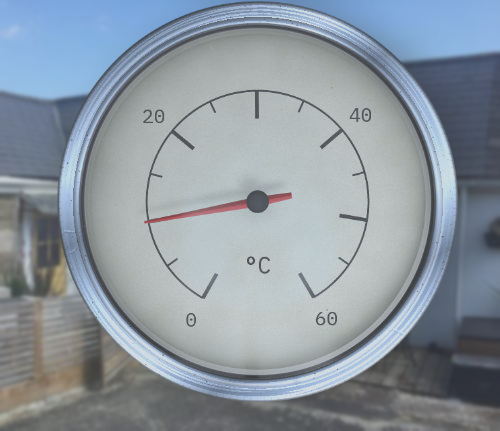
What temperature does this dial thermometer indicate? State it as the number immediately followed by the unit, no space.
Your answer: 10°C
